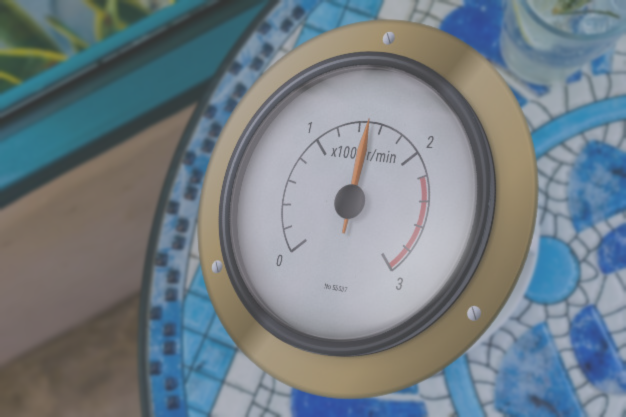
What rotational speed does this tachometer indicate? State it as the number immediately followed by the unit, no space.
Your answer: 1500rpm
